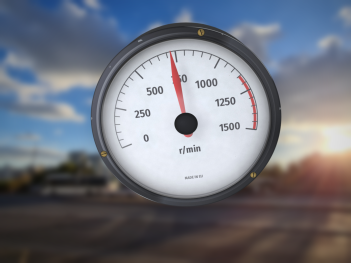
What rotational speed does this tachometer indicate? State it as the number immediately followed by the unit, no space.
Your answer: 725rpm
